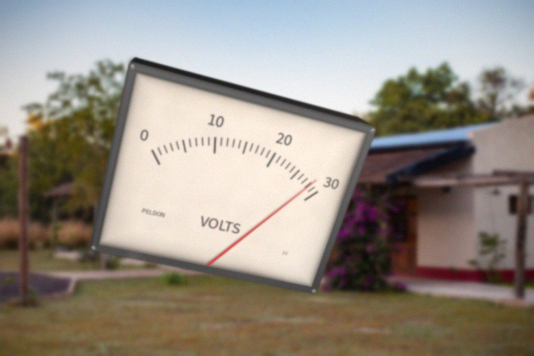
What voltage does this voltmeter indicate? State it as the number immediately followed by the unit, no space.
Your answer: 28V
